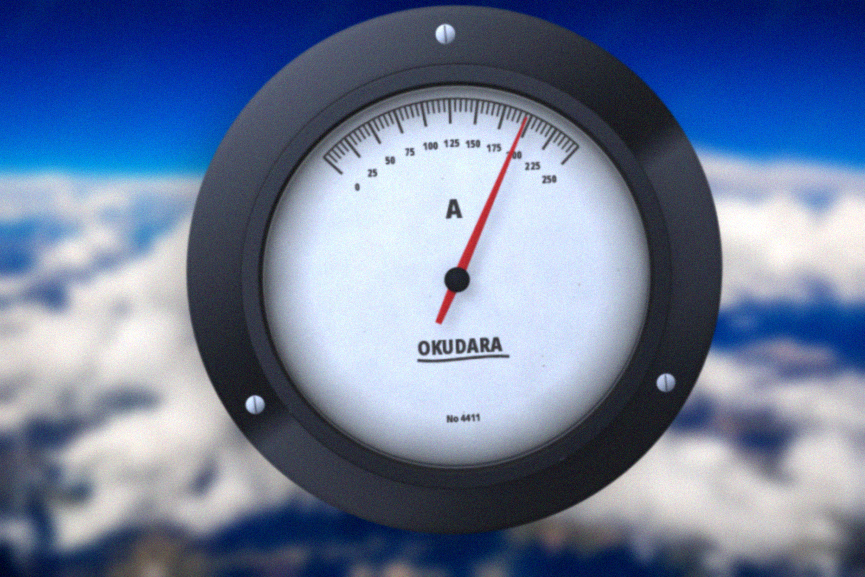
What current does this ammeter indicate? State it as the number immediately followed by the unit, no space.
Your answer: 195A
